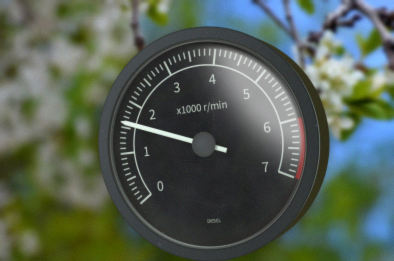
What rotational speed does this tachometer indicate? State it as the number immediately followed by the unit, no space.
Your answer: 1600rpm
